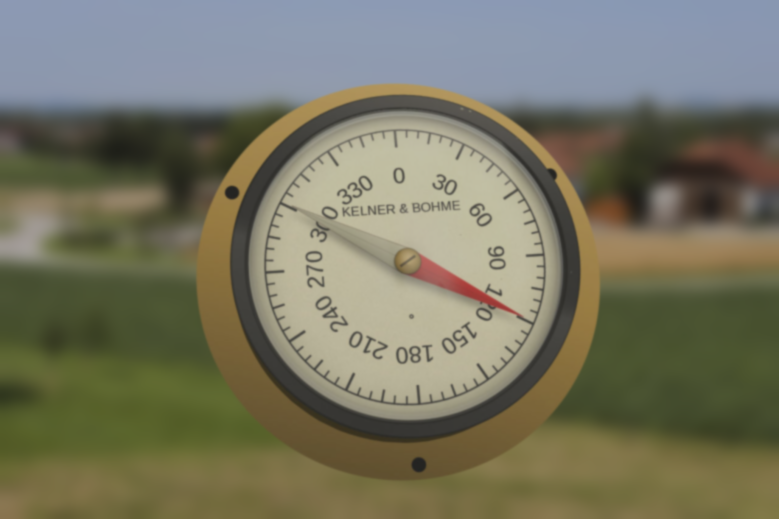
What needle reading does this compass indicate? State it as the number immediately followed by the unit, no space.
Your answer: 120°
